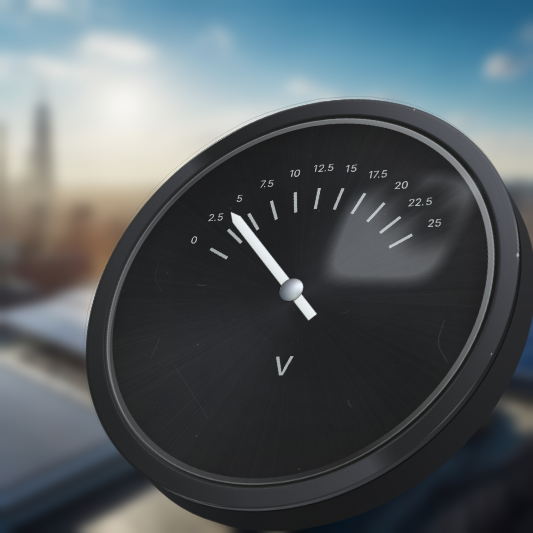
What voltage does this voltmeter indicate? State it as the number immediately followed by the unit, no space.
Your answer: 3.75V
